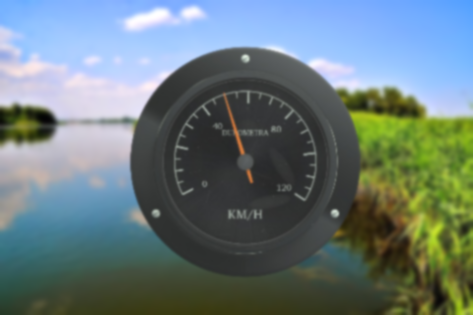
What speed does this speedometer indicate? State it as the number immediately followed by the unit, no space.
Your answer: 50km/h
